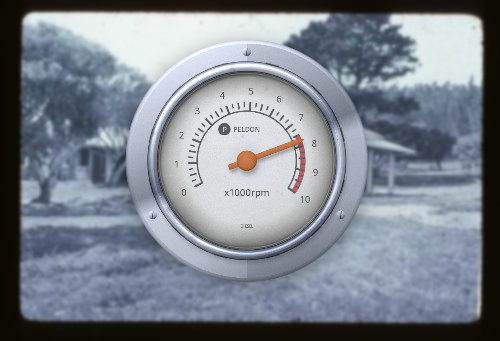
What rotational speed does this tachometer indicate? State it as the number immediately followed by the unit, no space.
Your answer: 7750rpm
